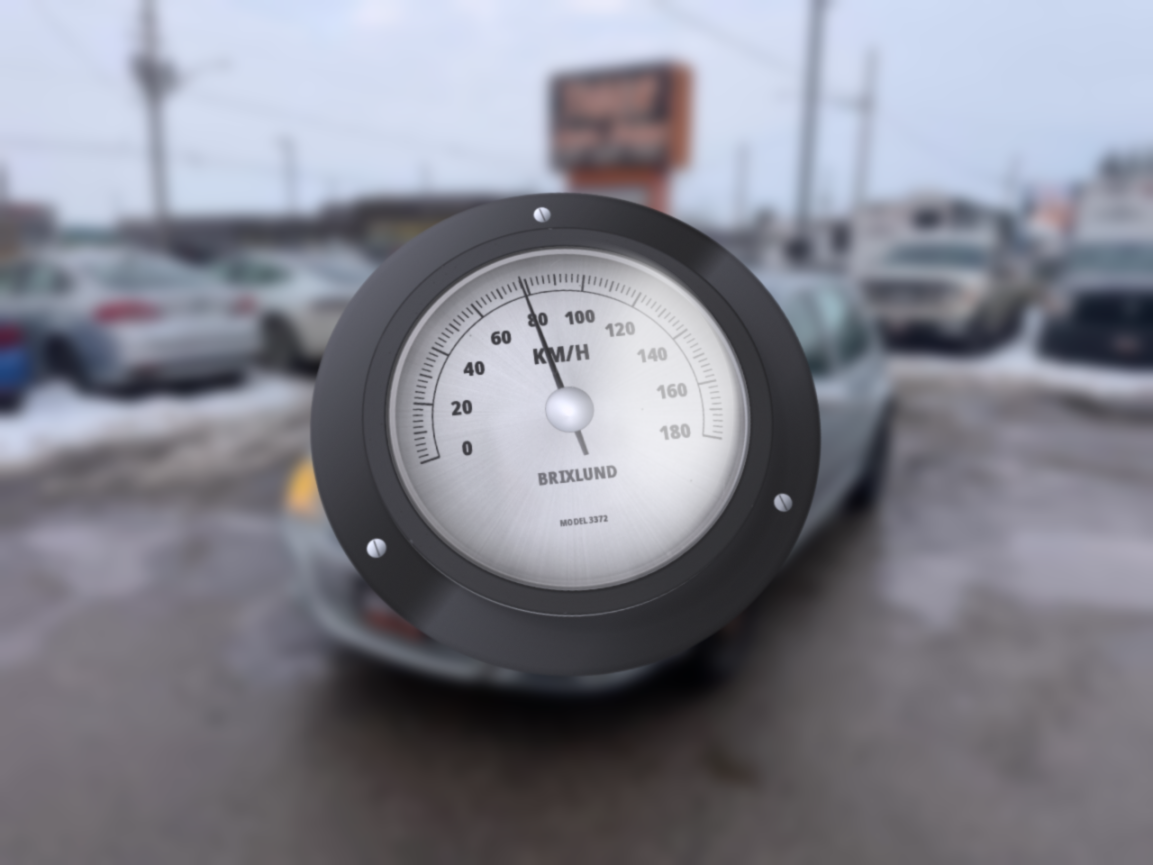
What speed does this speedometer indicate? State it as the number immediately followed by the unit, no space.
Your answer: 78km/h
